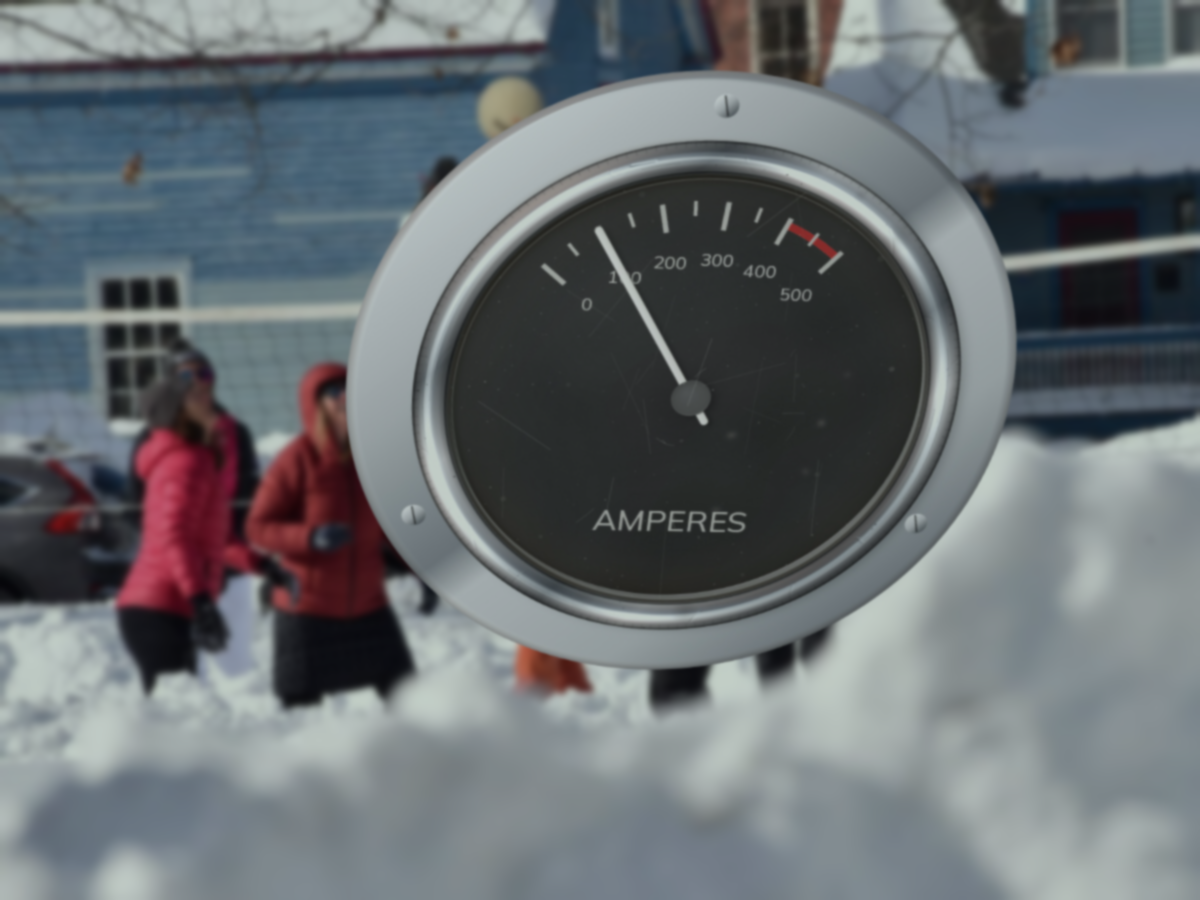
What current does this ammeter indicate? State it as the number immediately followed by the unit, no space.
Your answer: 100A
